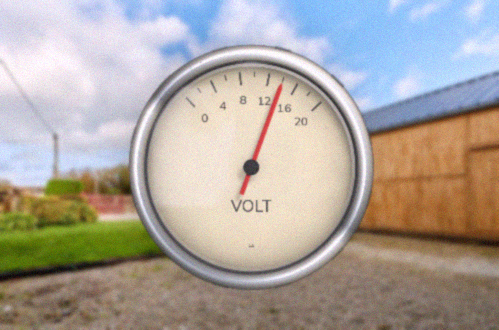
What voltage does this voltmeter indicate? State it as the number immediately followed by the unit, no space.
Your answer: 14V
